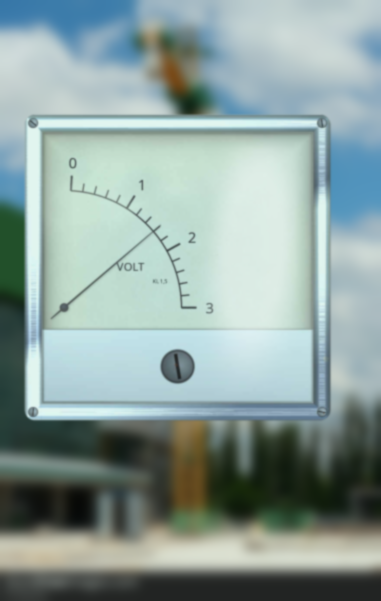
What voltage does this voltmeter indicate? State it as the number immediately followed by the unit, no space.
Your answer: 1.6V
